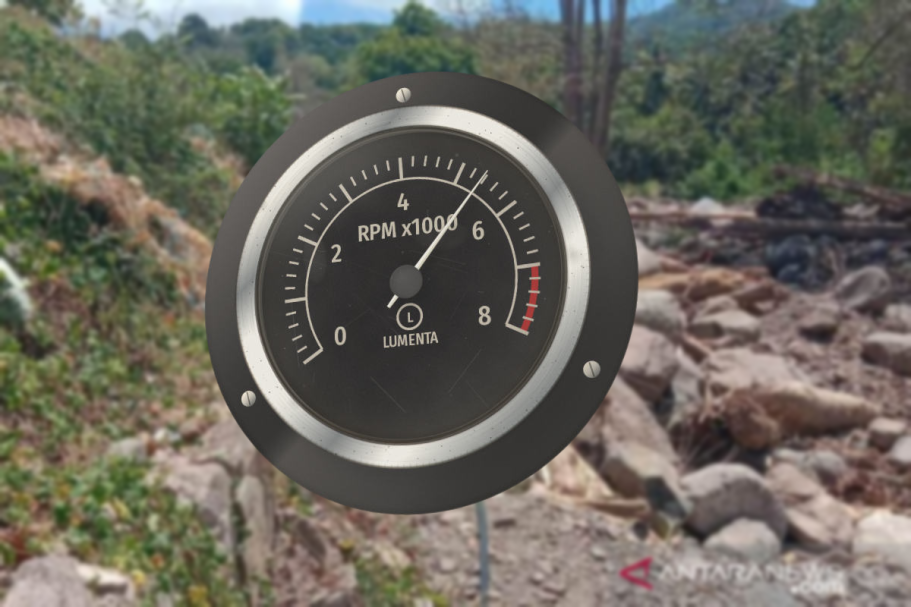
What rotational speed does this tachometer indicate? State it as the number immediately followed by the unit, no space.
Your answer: 5400rpm
